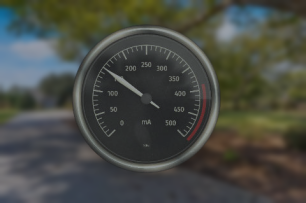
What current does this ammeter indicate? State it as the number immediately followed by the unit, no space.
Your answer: 150mA
